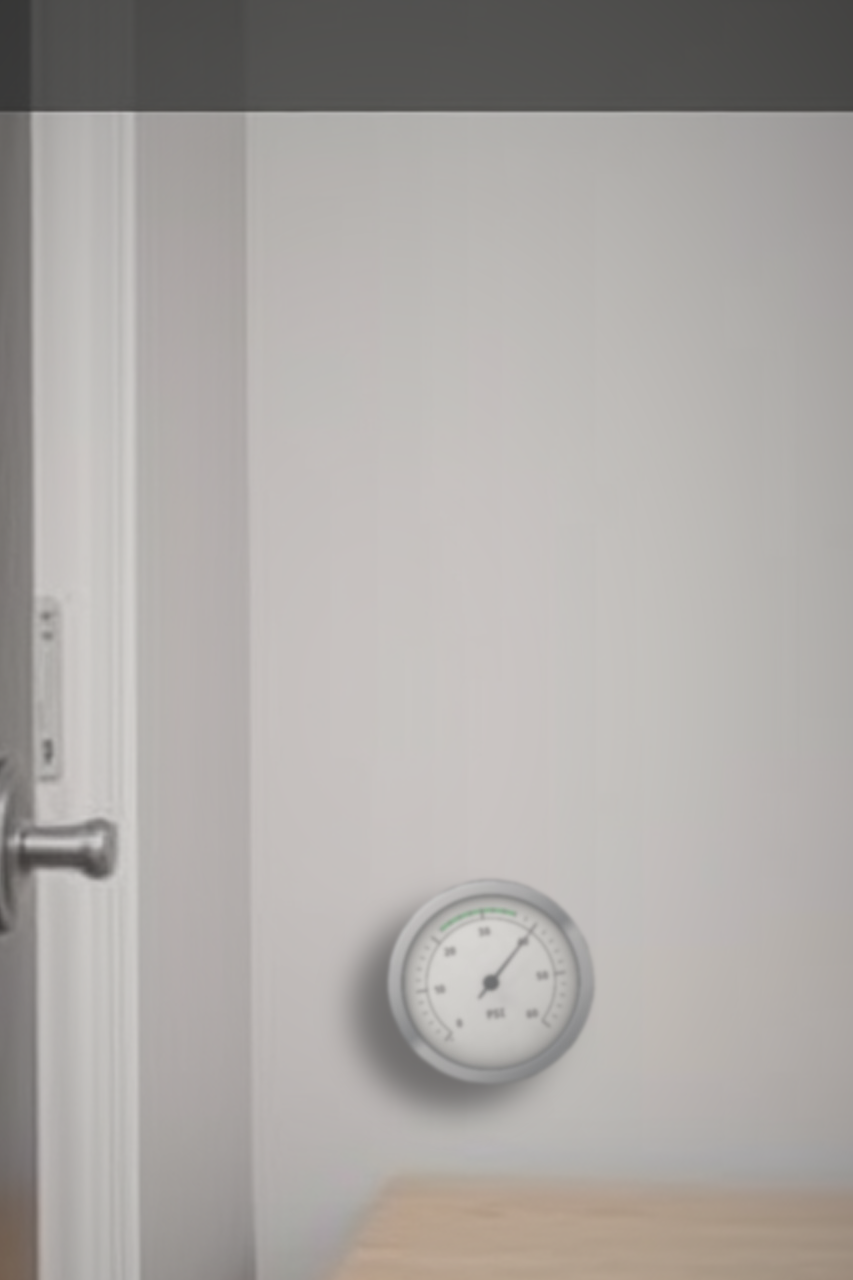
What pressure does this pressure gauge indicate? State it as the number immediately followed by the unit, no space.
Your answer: 40psi
